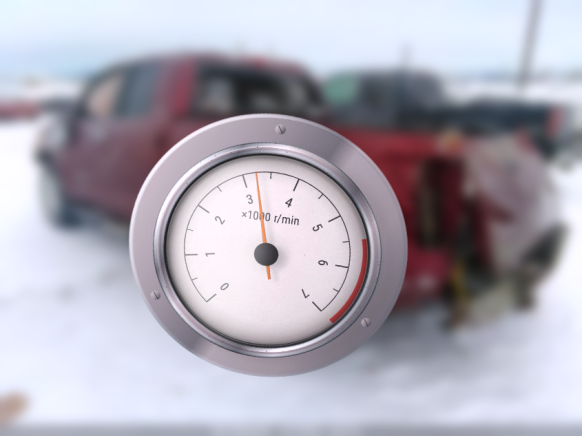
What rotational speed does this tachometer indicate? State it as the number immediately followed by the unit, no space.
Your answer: 3250rpm
